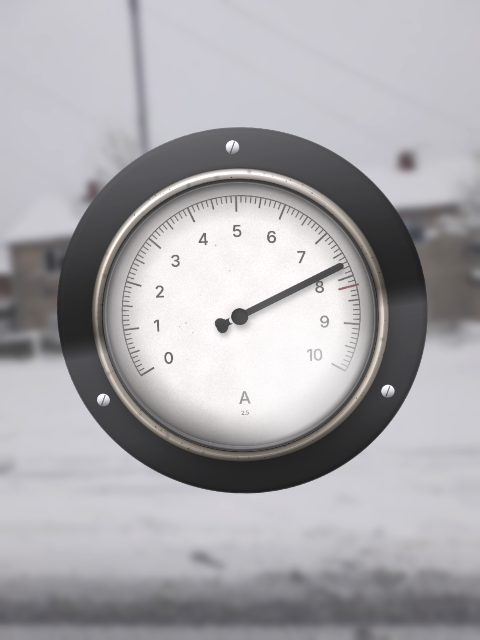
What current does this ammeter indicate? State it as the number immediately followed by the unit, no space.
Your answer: 7.7A
